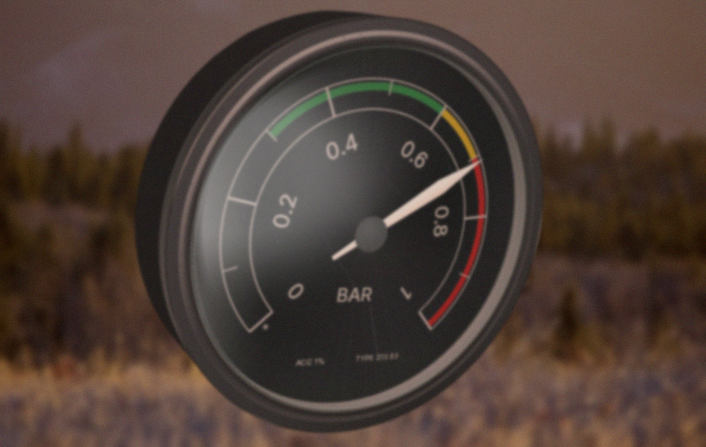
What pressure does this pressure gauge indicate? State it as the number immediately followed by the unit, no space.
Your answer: 0.7bar
